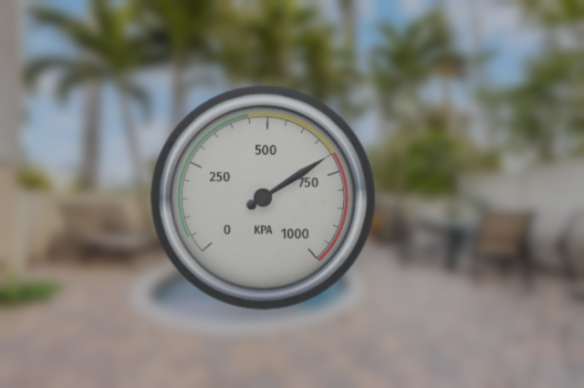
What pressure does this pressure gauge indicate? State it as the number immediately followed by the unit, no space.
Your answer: 700kPa
